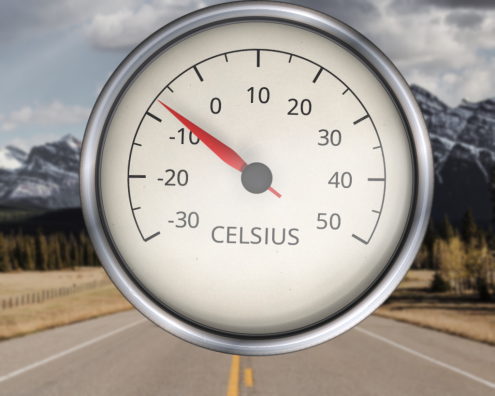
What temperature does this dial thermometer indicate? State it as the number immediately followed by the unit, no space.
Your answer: -7.5°C
